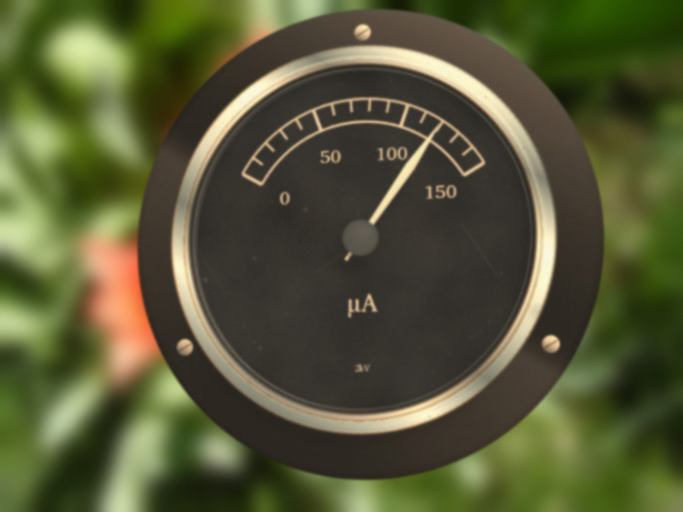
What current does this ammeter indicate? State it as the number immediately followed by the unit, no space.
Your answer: 120µA
